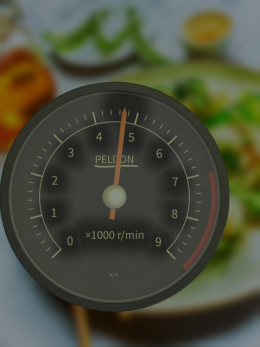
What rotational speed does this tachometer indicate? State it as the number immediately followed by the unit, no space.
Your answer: 4700rpm
